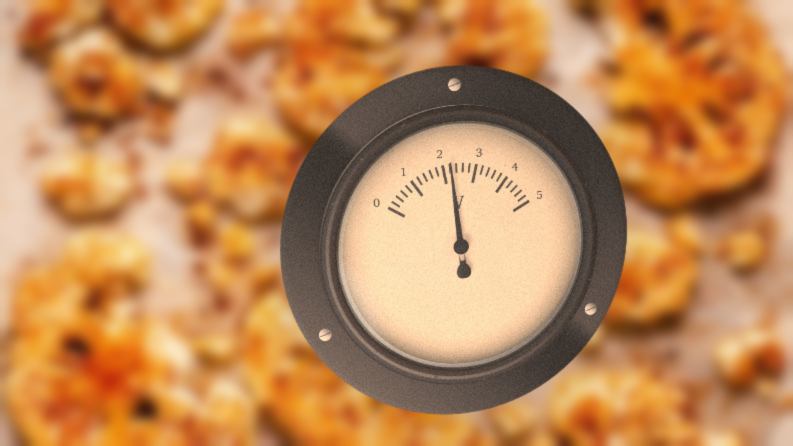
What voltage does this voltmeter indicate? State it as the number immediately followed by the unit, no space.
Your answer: 2.2V
